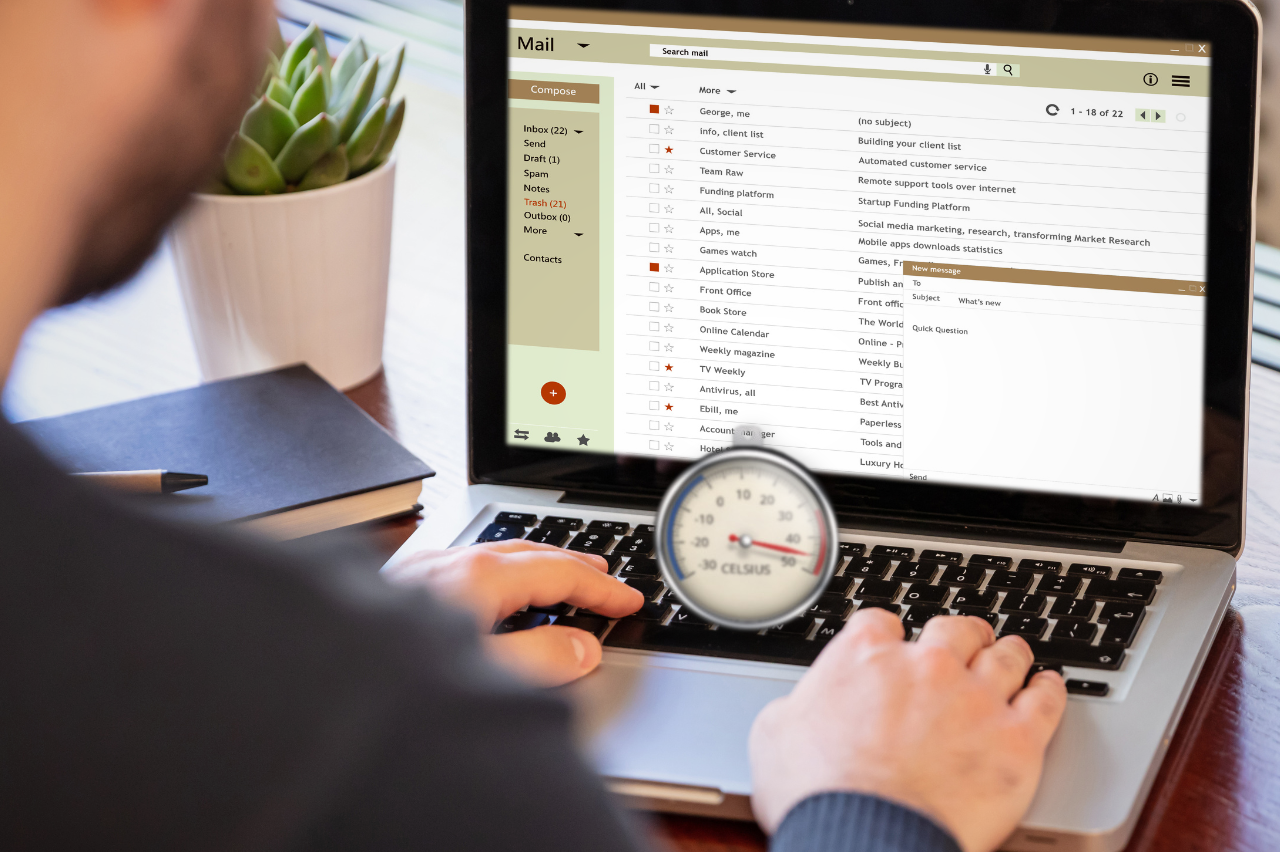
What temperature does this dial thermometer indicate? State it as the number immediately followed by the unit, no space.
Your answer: 45°C
